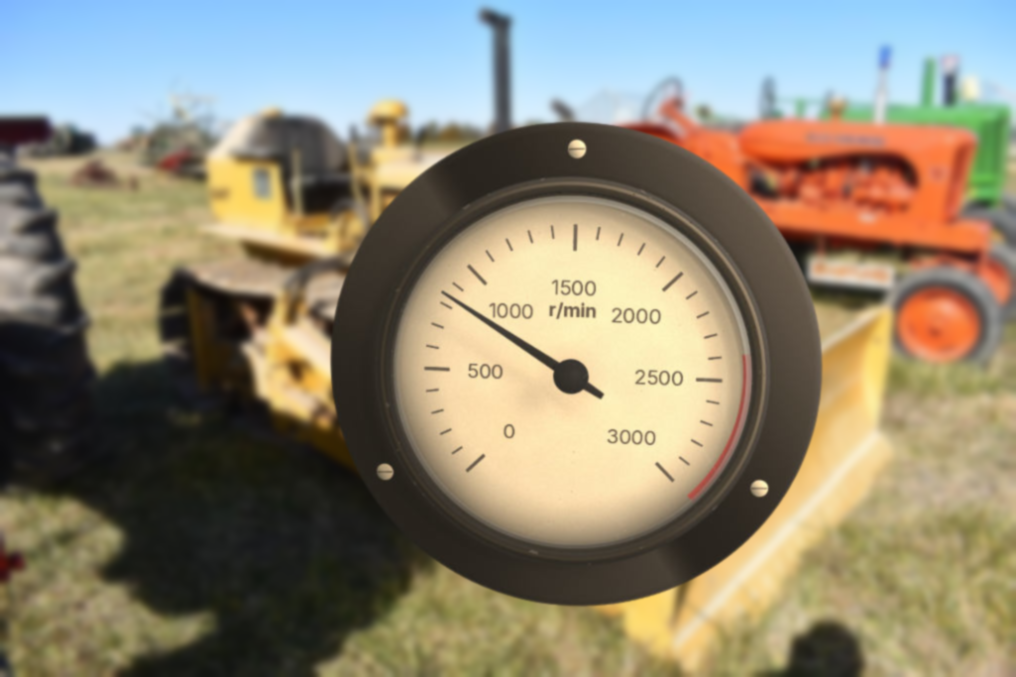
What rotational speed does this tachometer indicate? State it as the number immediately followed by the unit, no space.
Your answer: 850rpm
